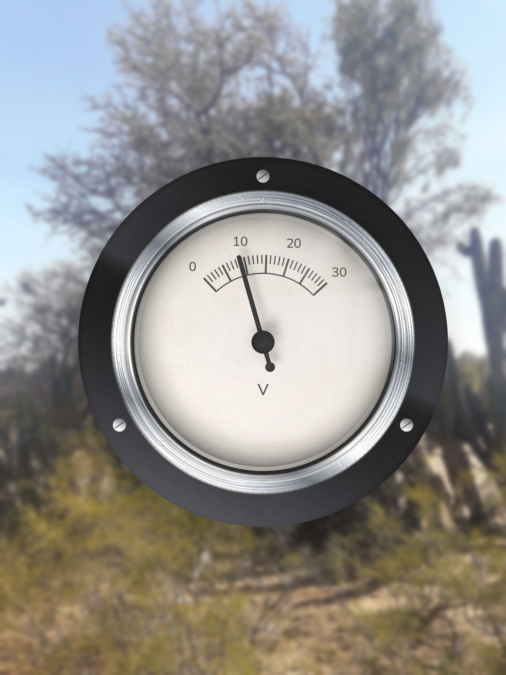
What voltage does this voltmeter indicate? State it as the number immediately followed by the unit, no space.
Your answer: 9V
